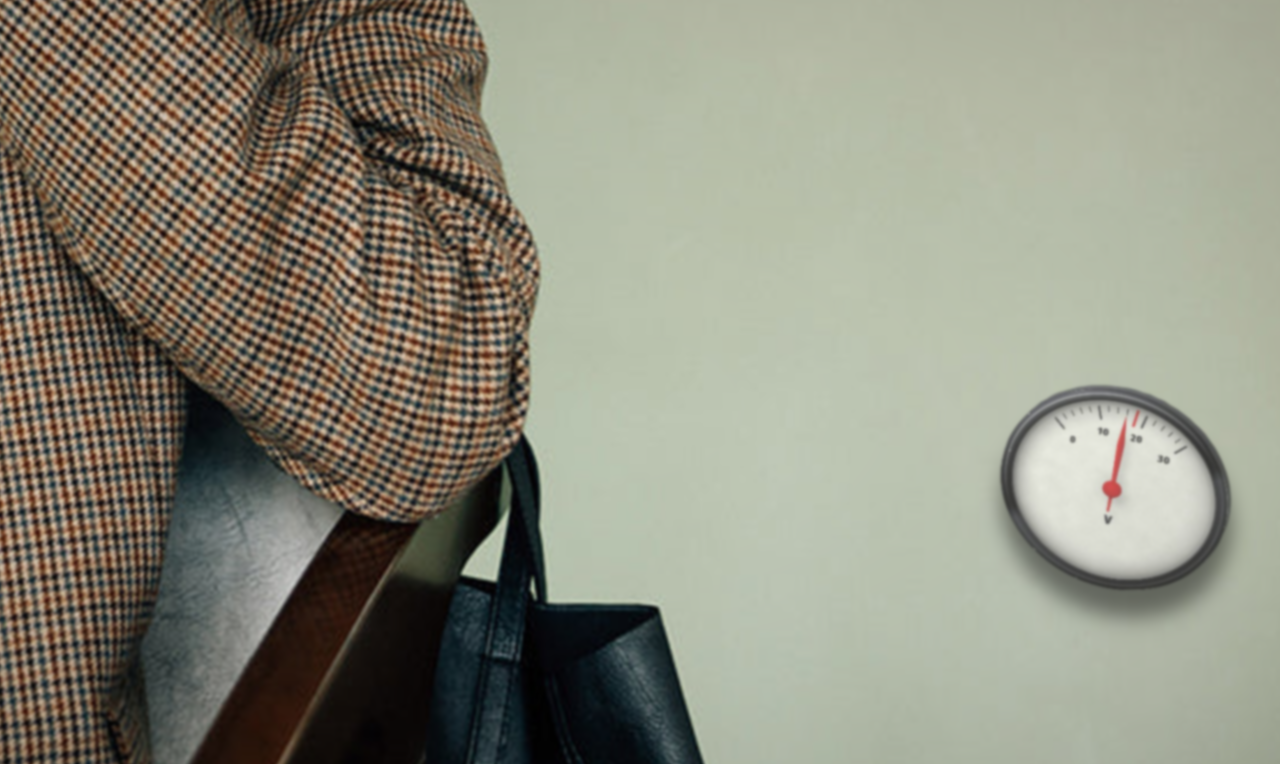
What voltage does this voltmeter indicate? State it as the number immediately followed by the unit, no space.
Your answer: 16V
